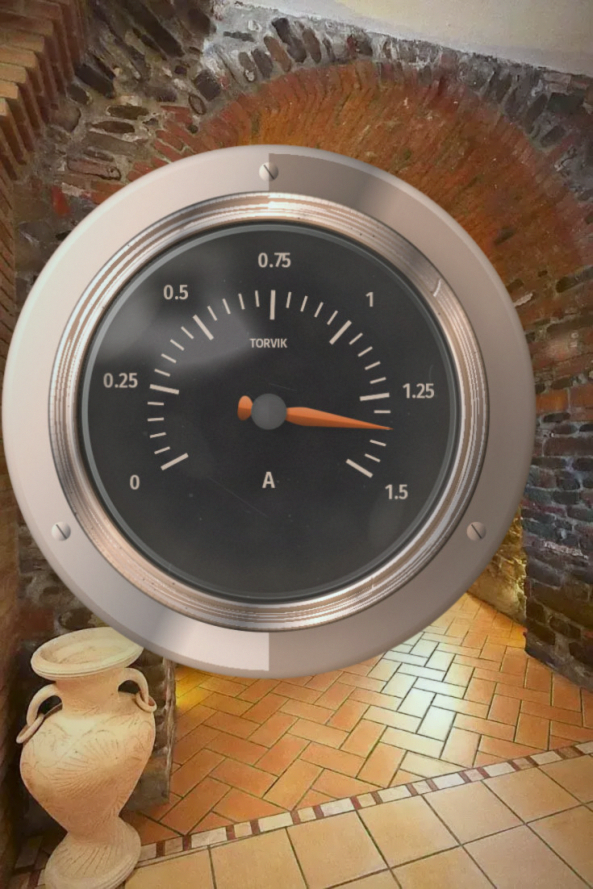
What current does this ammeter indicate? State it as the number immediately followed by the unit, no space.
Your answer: 1.35A
